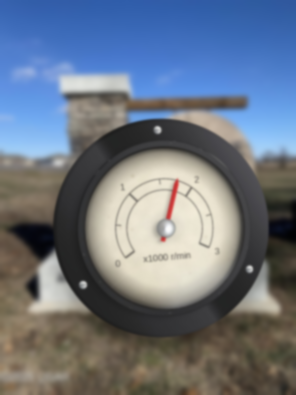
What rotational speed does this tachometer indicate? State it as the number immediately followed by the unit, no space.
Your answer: 1750rpm
